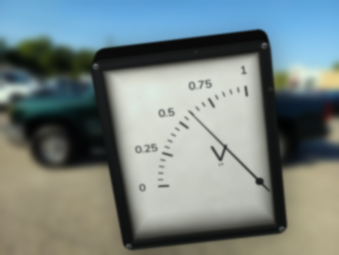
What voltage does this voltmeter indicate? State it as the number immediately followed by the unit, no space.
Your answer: 0.6V
